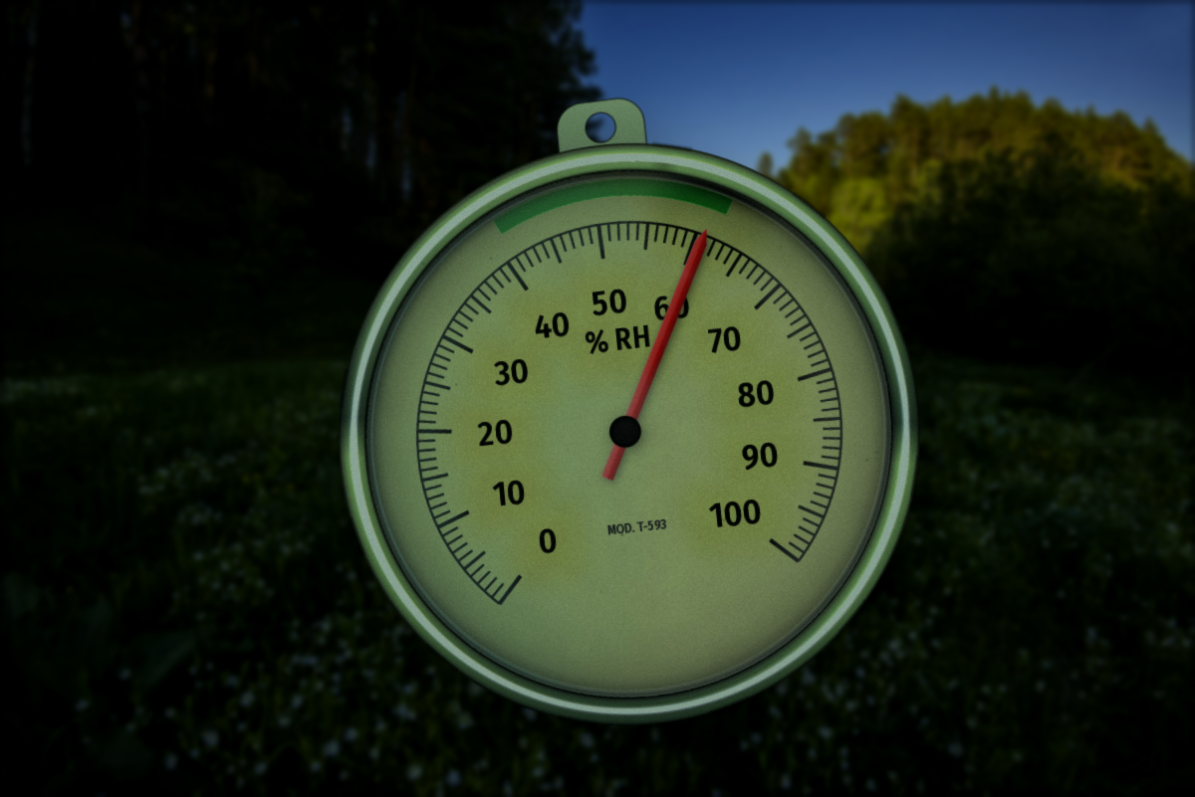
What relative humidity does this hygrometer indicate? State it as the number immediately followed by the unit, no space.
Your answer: 61%
